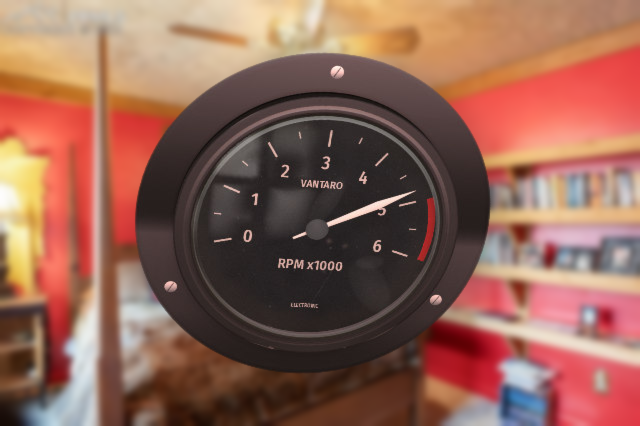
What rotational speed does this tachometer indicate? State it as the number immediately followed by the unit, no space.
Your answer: 4750rpm
